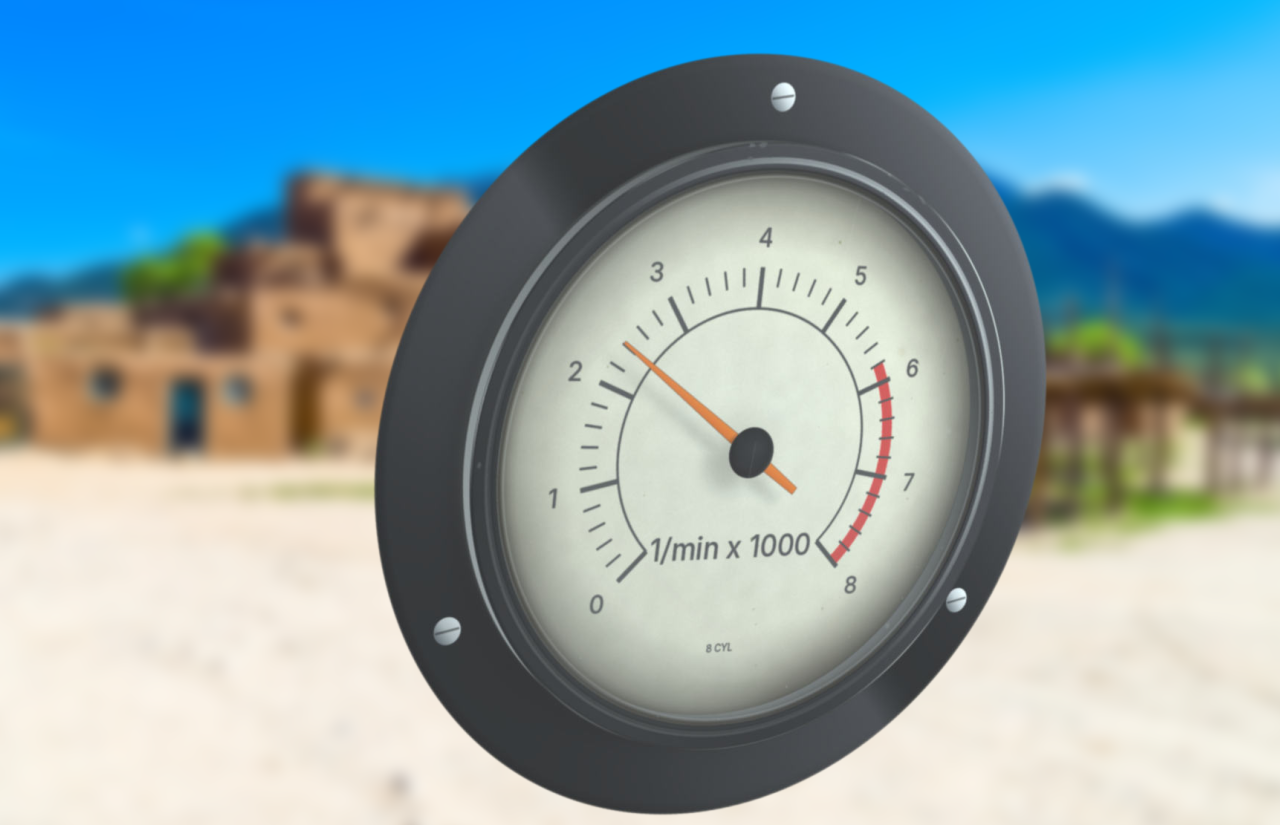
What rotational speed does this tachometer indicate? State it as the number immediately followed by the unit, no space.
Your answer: 2400rpm
